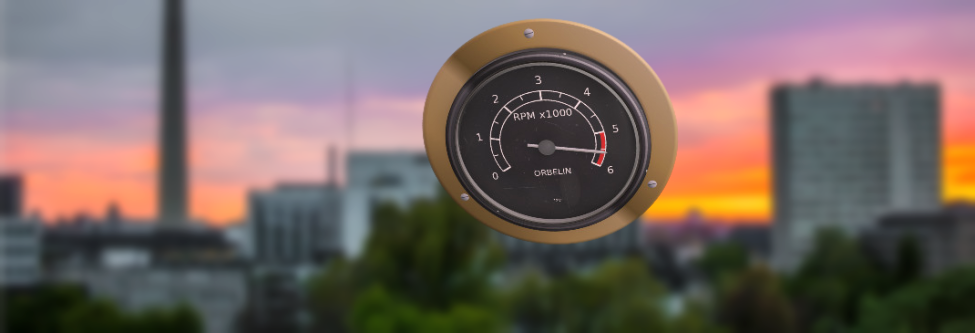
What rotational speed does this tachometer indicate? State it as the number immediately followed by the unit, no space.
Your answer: 5500rpm
